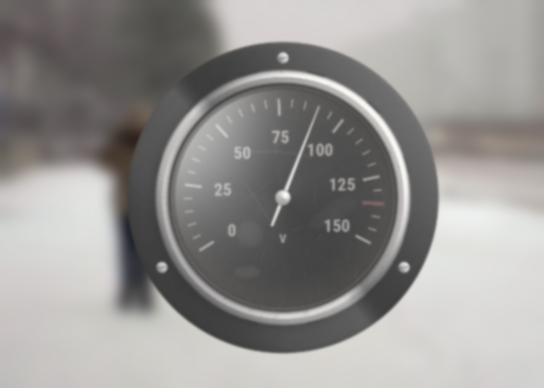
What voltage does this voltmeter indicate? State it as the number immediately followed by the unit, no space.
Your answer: 90V
